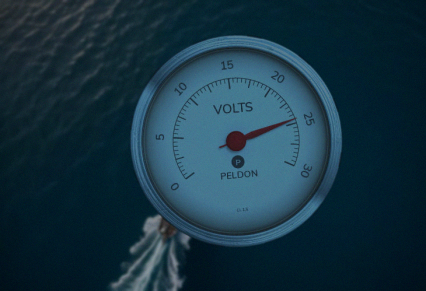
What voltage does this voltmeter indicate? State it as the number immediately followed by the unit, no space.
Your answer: 24.5V
